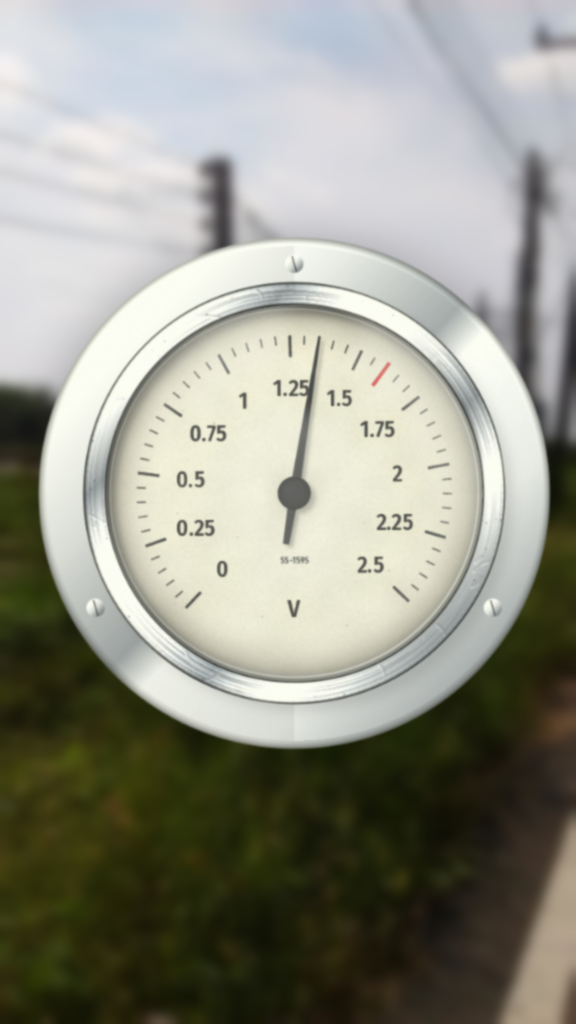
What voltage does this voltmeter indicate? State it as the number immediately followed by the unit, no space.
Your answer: 1.35V
